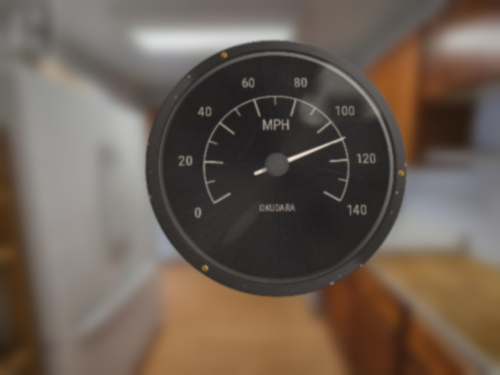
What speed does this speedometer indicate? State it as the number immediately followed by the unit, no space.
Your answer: 110mph
